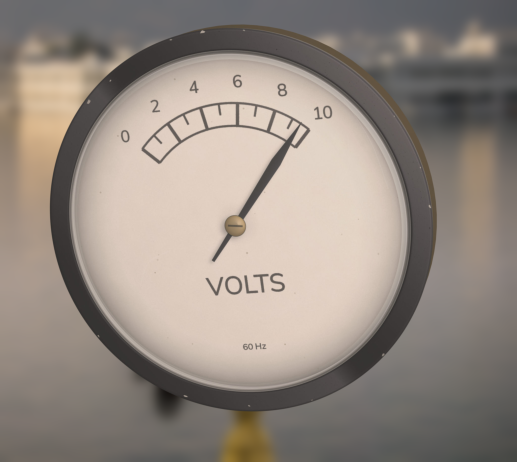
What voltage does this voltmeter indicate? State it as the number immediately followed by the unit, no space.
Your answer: 9.5V
